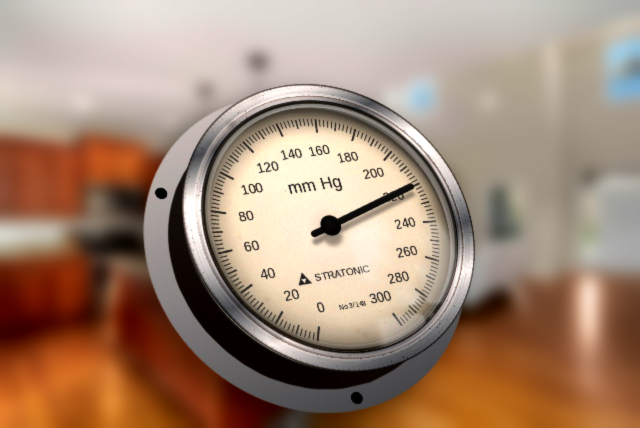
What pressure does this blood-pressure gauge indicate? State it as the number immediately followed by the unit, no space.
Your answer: 220mmHg
